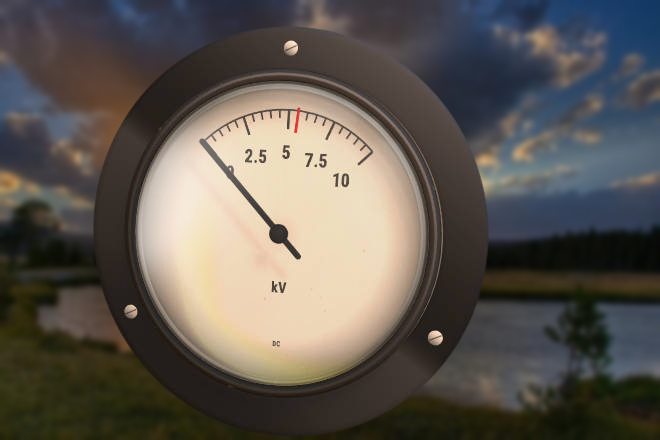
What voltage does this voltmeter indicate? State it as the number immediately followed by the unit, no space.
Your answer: 0kV
